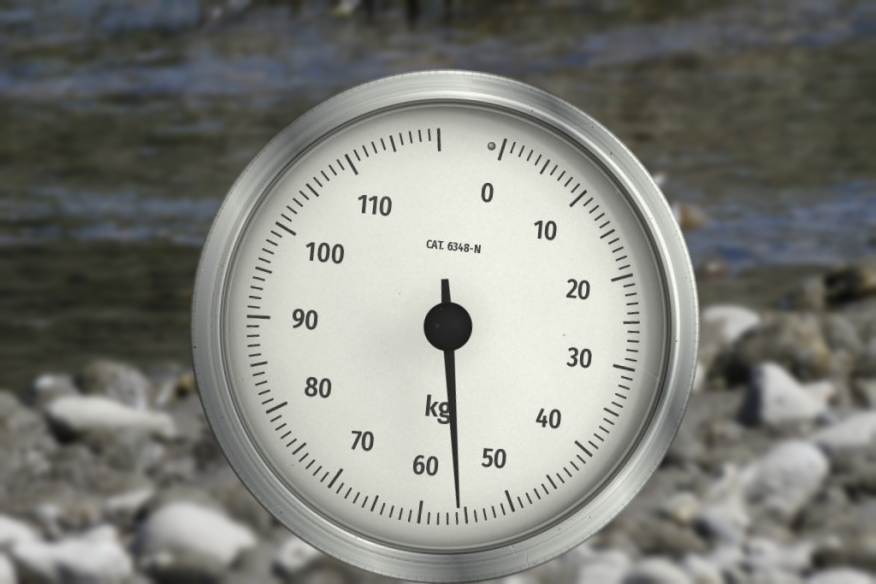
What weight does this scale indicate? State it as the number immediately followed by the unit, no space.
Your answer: 56kg
